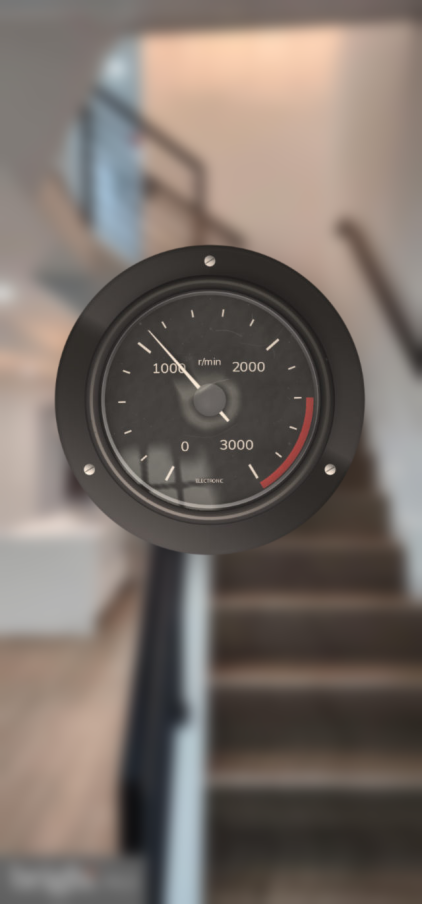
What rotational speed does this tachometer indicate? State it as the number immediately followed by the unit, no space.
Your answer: 1100rpm
